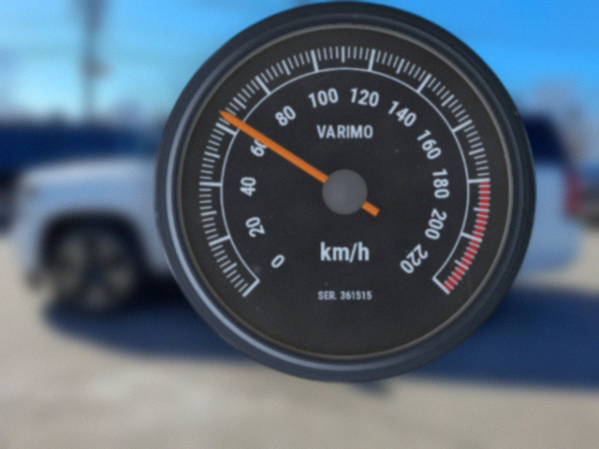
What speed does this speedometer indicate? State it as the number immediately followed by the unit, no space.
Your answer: 64km/h
